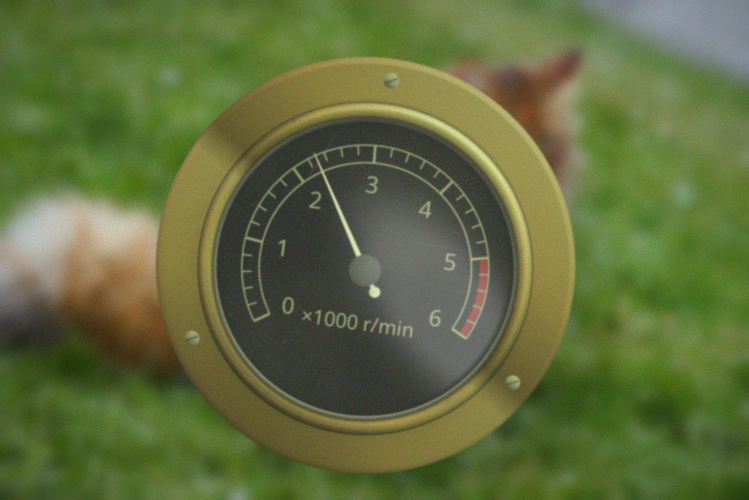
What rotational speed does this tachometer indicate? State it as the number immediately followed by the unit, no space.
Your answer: 2300rpm
